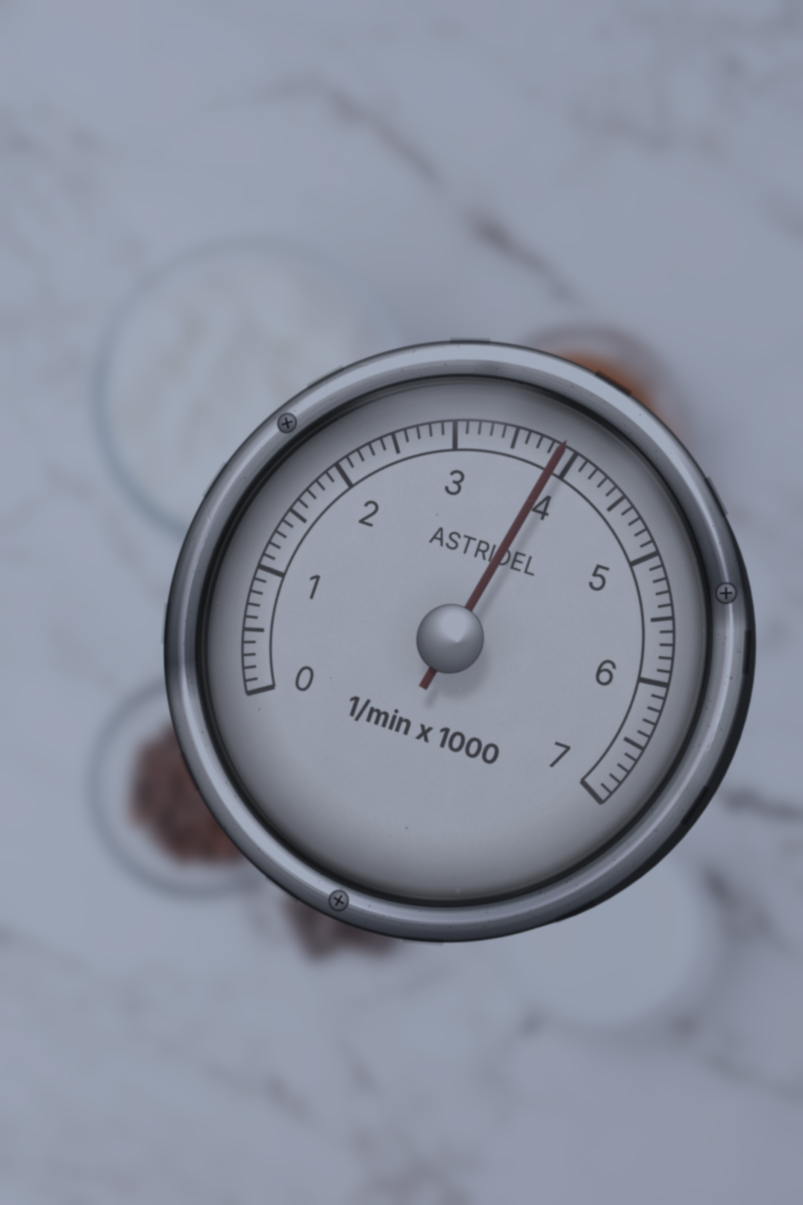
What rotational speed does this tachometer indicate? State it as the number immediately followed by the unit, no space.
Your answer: 3900rpm
